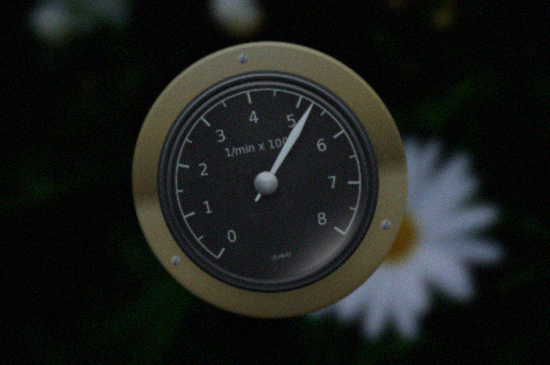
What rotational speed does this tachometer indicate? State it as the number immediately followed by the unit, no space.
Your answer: 5250rpm
